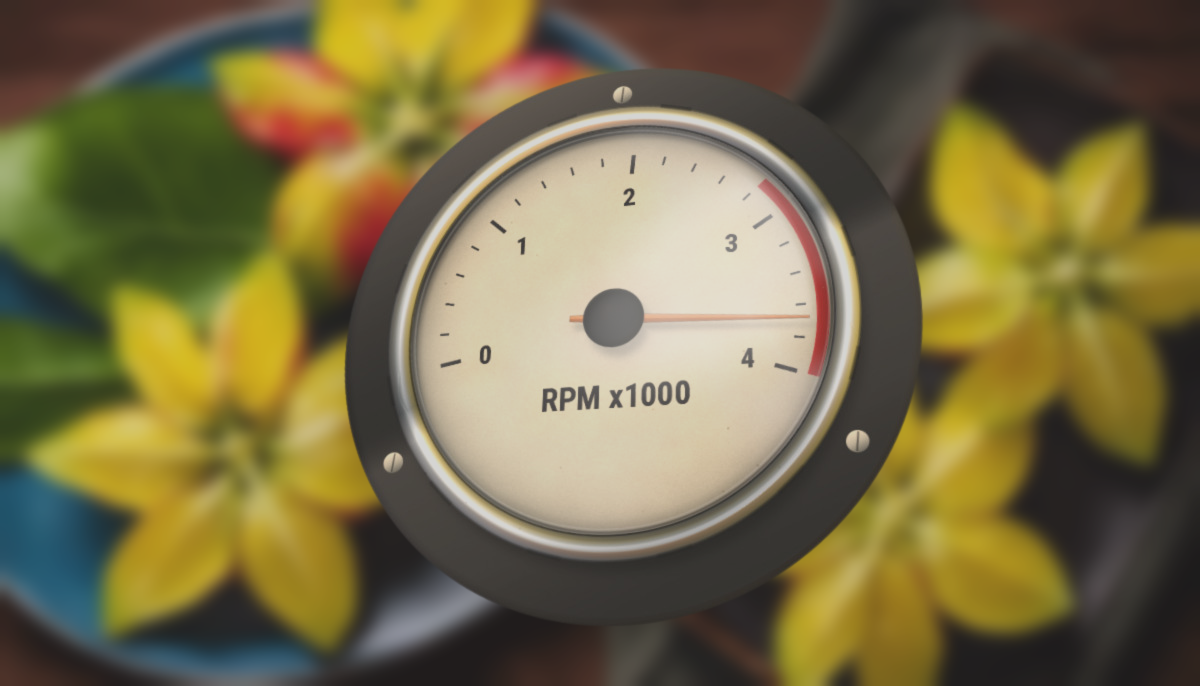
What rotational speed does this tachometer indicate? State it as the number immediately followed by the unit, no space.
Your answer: 3700rpm
